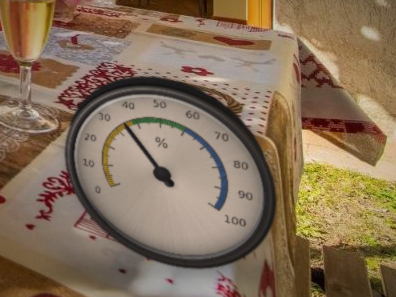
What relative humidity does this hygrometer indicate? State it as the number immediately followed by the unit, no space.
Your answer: 35%
